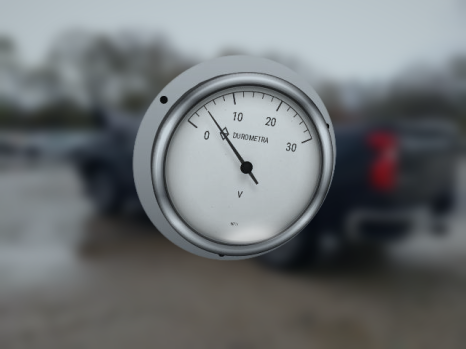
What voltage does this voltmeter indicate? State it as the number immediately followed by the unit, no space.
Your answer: 4V
